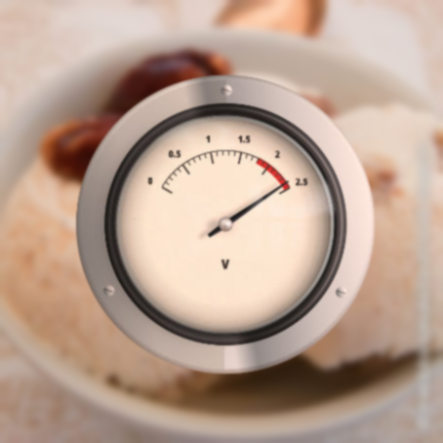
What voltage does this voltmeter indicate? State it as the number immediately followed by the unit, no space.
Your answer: 2.4V
